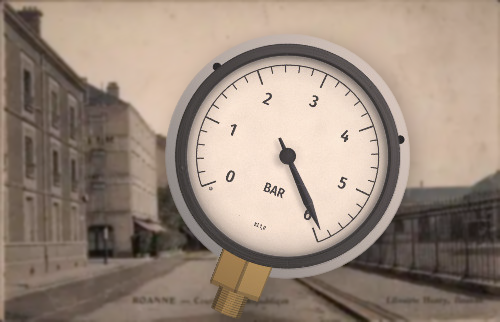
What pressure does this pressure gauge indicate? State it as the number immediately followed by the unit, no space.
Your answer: 5.9bar
